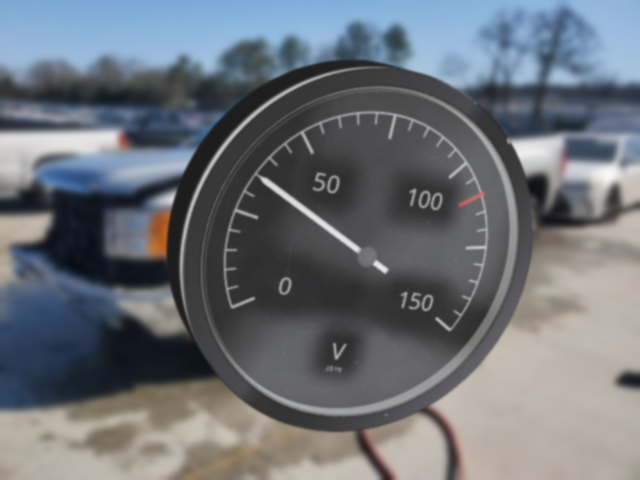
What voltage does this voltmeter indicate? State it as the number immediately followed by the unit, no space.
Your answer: 35V
